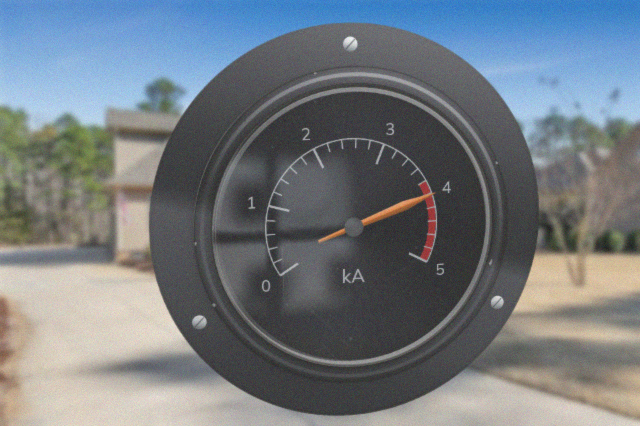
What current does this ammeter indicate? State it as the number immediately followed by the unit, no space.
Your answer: 4kA
